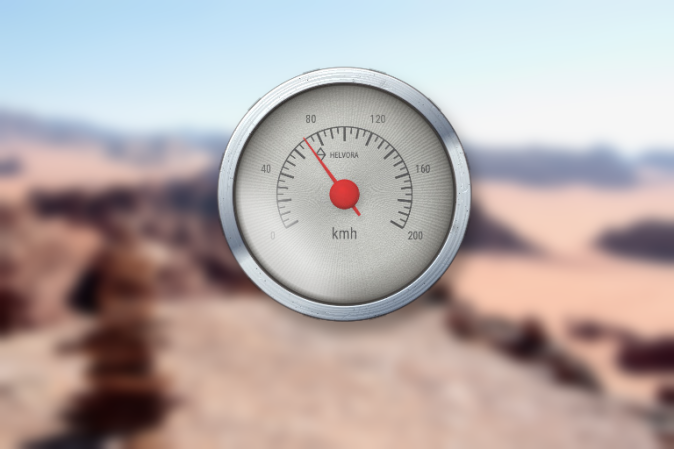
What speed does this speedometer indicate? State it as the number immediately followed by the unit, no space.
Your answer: 70km/h
